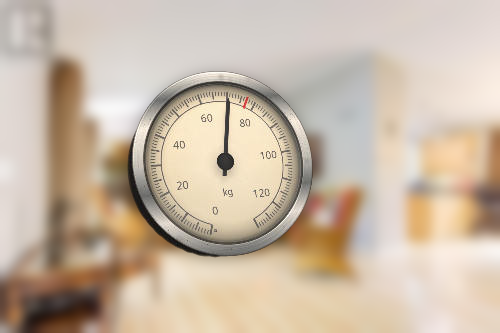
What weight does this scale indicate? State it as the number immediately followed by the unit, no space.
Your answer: 70kg
